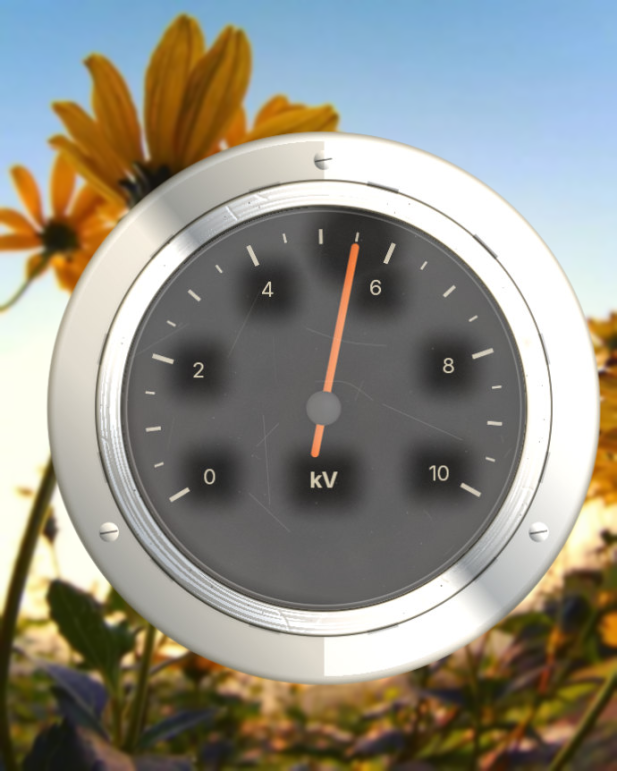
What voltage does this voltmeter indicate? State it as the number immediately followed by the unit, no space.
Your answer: 5.5kV
